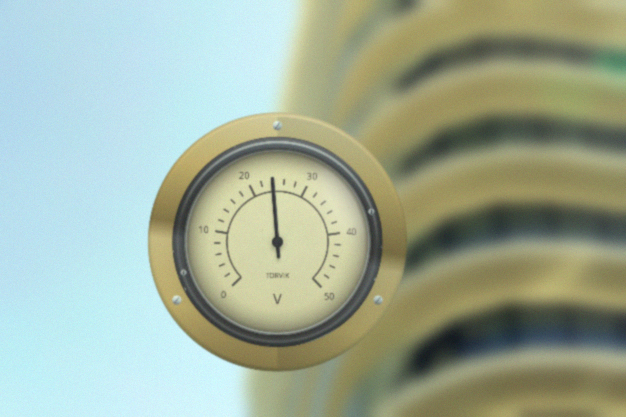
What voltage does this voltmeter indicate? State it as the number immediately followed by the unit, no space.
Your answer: 24V
